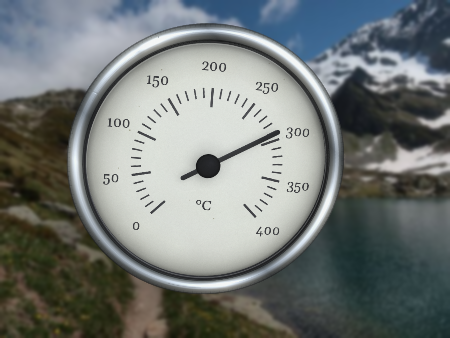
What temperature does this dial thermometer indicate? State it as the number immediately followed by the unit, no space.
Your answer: 290°C
